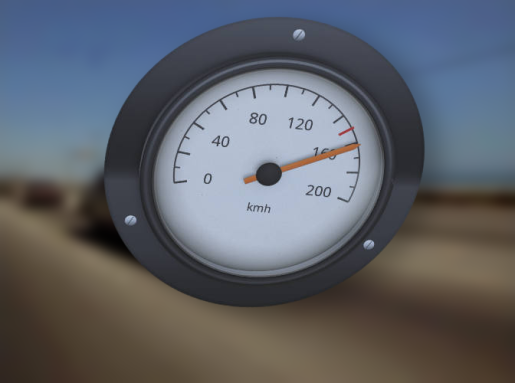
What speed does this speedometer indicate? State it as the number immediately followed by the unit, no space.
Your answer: 160km/h
